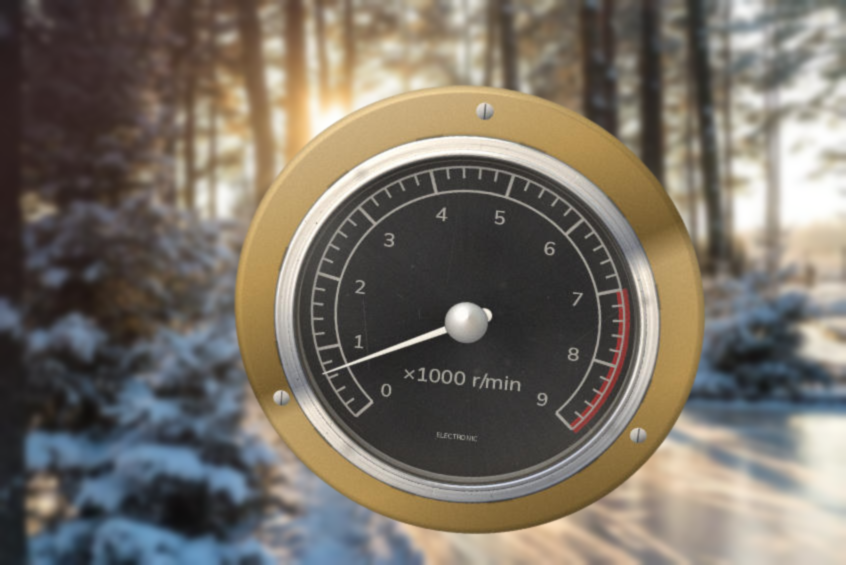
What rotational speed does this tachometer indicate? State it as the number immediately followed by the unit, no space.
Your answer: 700rpm
